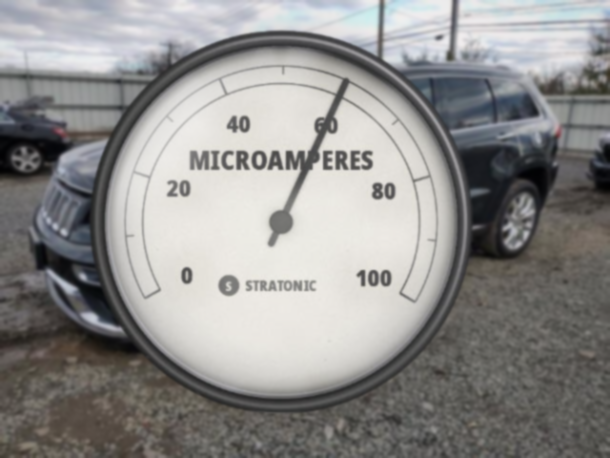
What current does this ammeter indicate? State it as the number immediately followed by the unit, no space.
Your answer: 60µA
